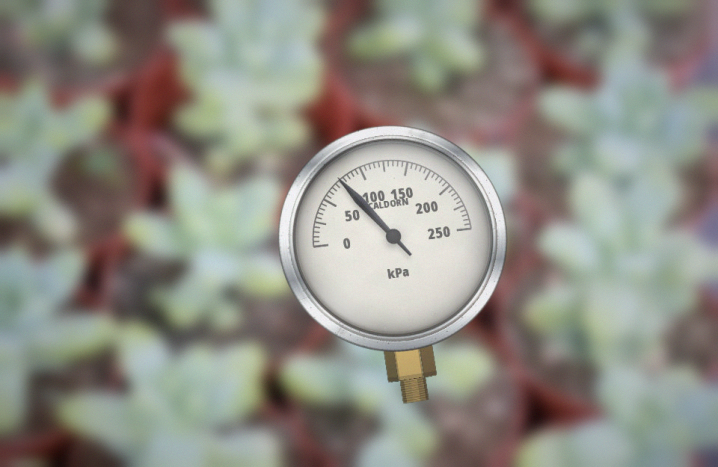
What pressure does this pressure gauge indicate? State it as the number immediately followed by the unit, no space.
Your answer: 75kPa
